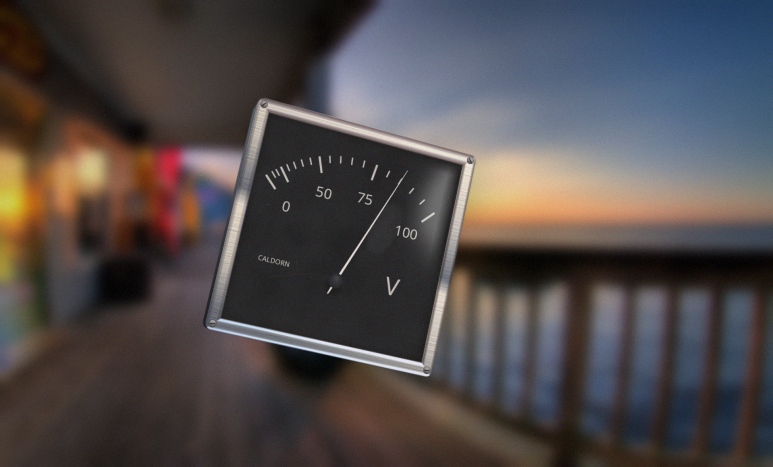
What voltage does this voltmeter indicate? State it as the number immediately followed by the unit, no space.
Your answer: 85V
